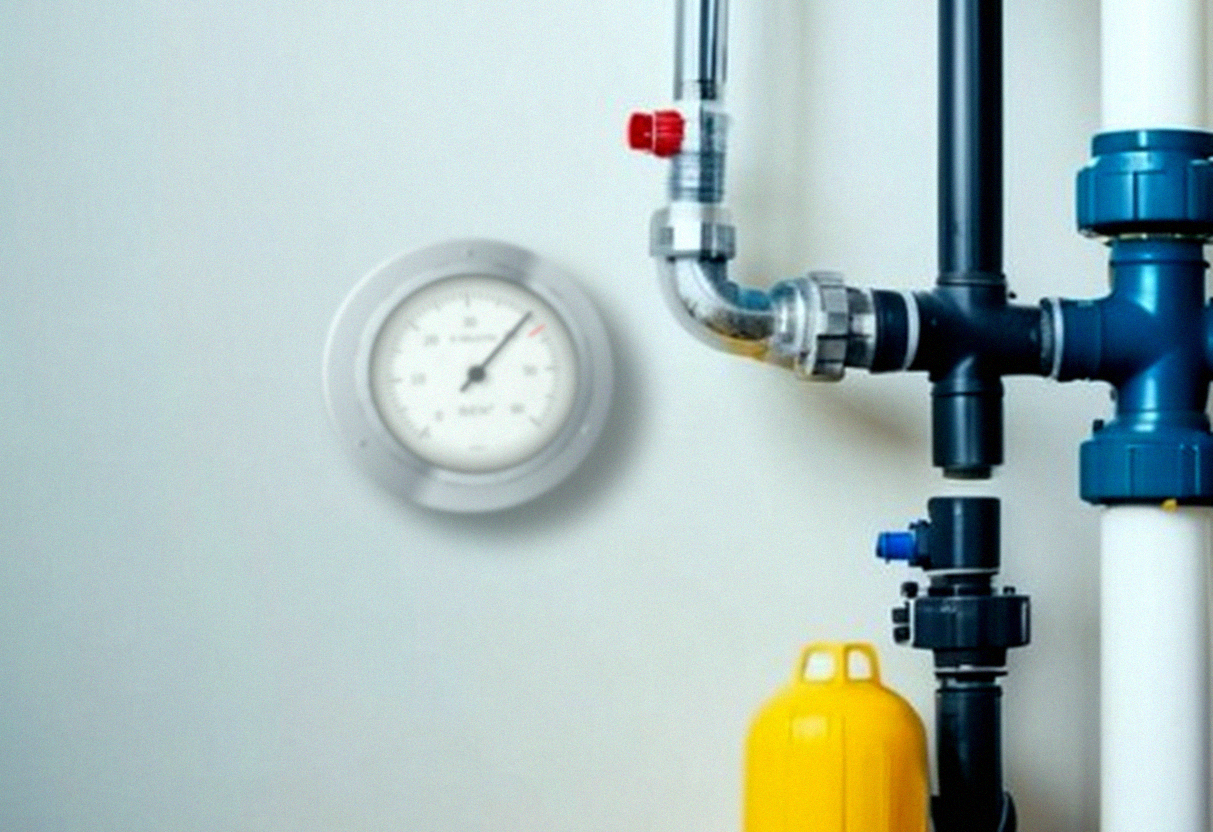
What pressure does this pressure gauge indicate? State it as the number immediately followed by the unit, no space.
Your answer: 40psi
